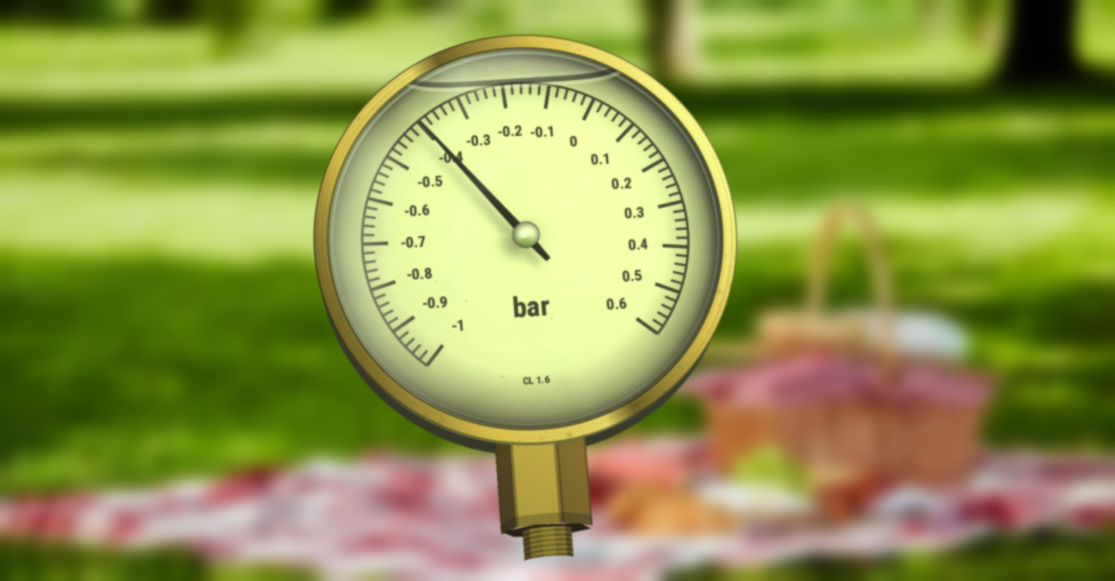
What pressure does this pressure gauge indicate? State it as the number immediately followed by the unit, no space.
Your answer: -0.4bar
